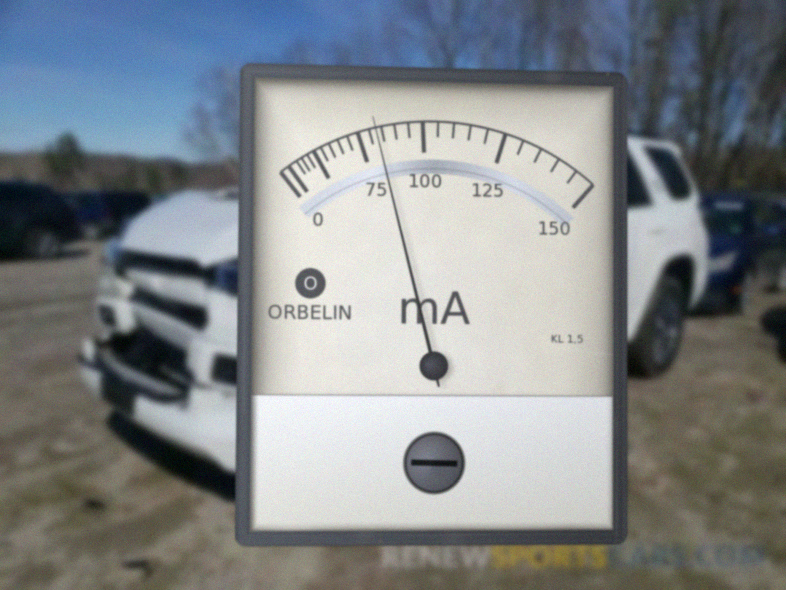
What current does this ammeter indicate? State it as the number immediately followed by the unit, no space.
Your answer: 82.5mA
